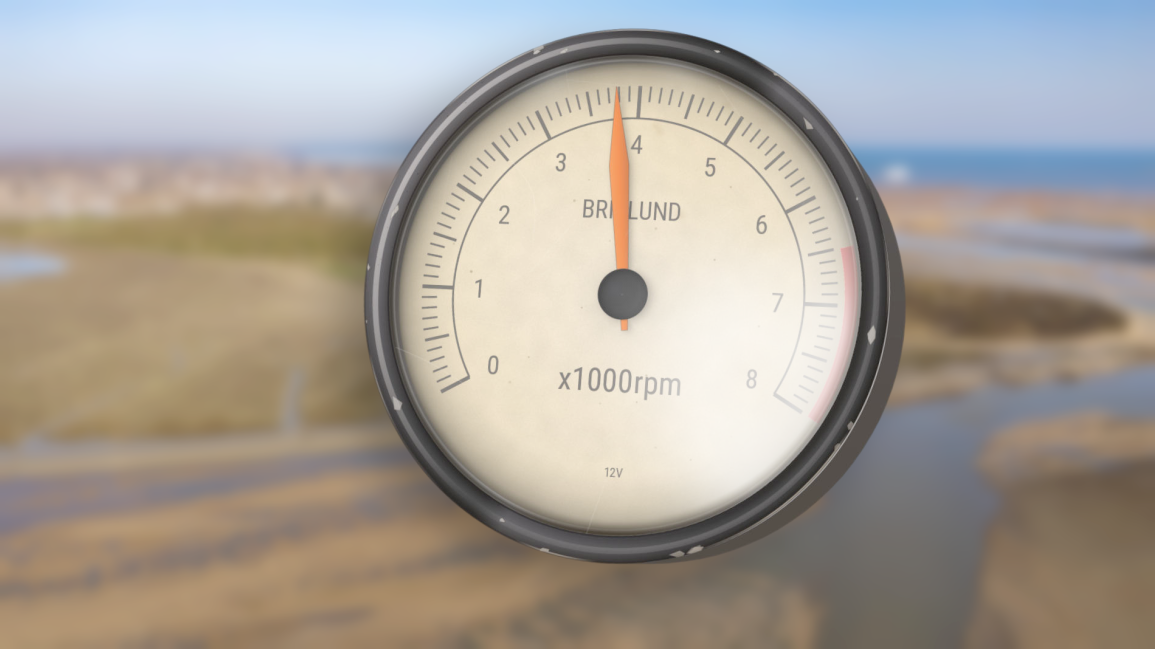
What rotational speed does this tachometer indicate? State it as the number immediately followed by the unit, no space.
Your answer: 3800rpm
